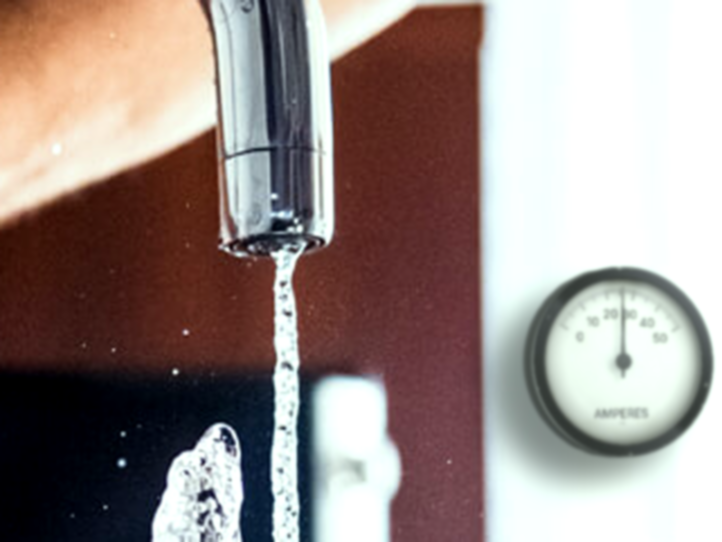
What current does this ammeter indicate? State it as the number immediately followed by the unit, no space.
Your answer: 25A
